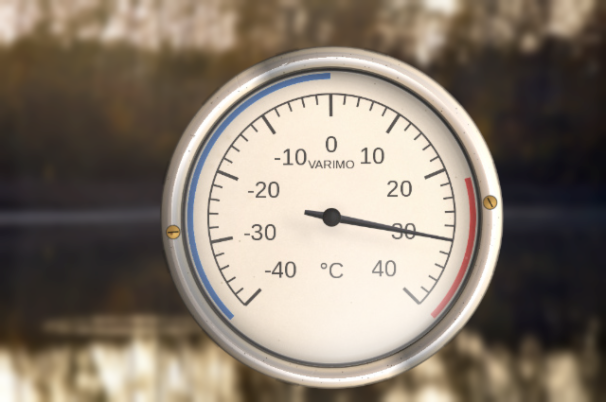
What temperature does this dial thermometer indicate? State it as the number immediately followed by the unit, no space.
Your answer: 30°C
